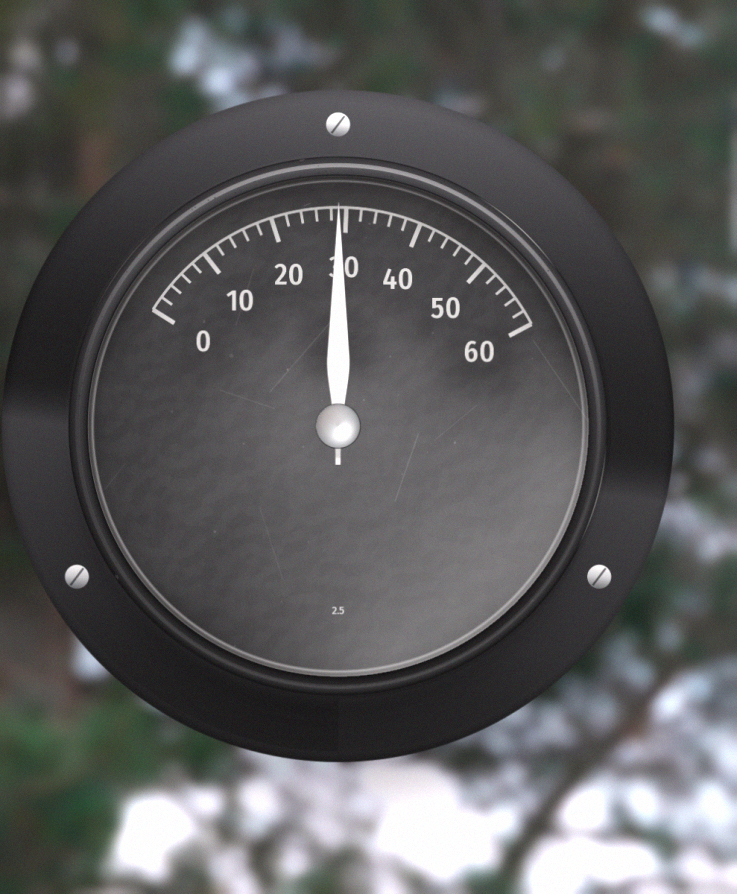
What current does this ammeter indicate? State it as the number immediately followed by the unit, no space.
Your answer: 29A
